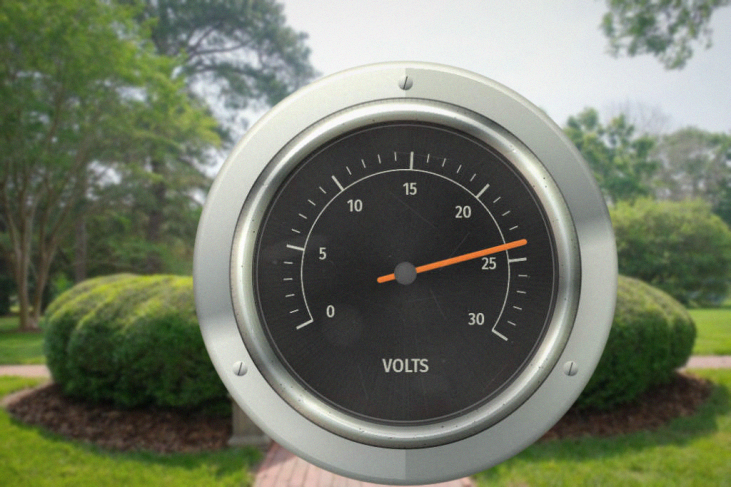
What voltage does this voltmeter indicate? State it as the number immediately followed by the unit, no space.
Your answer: 24V
